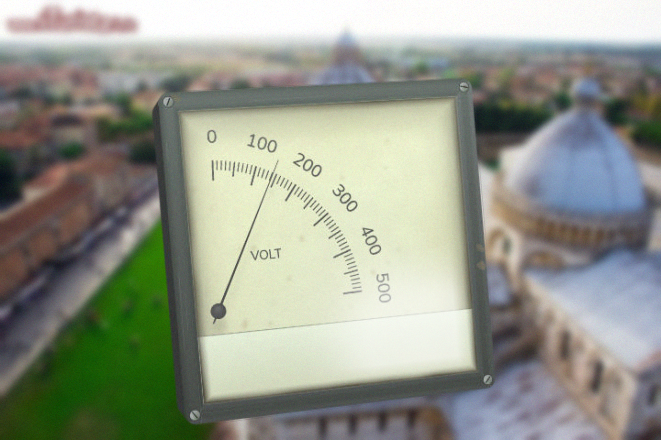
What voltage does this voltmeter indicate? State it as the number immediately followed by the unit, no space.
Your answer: 140V
